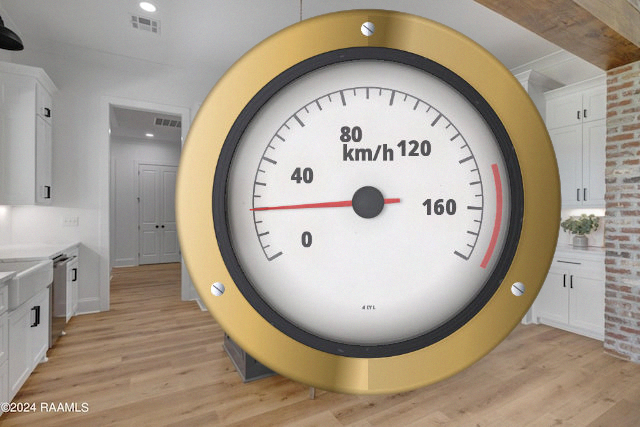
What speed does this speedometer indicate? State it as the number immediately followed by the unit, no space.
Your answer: 20km/h
